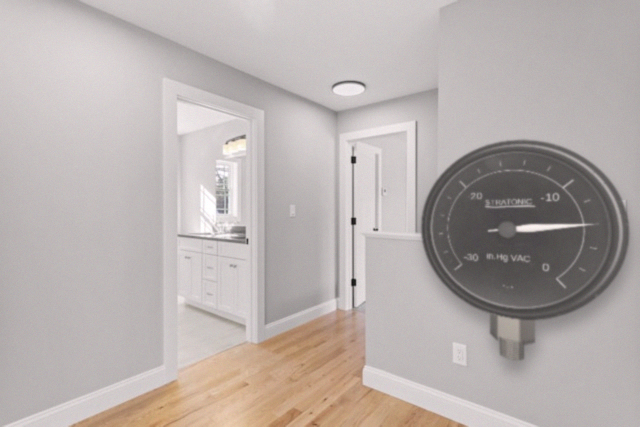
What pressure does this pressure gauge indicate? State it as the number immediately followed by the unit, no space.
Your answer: -6inHg
